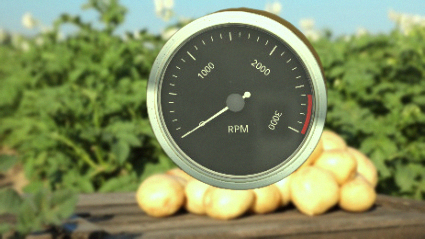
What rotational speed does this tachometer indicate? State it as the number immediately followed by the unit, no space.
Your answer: 0rpm
